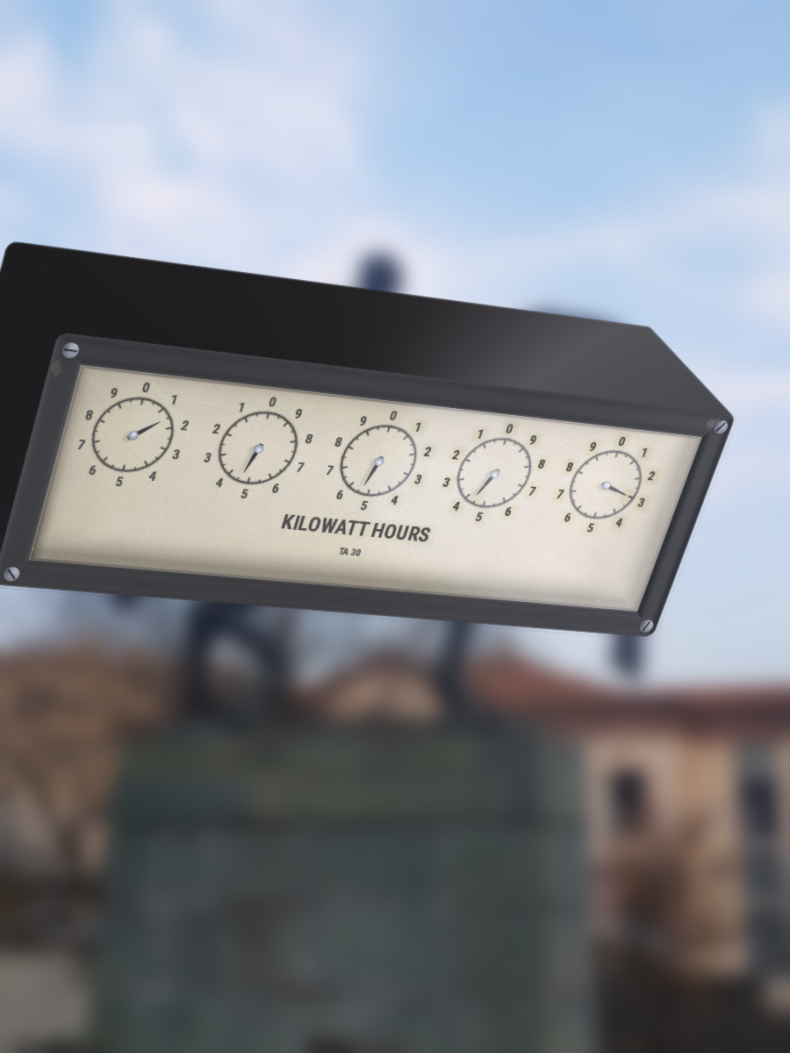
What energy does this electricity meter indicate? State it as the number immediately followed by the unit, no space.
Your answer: 14543kWh
